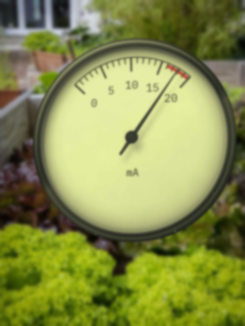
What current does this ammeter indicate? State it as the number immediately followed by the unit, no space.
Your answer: 18mA
